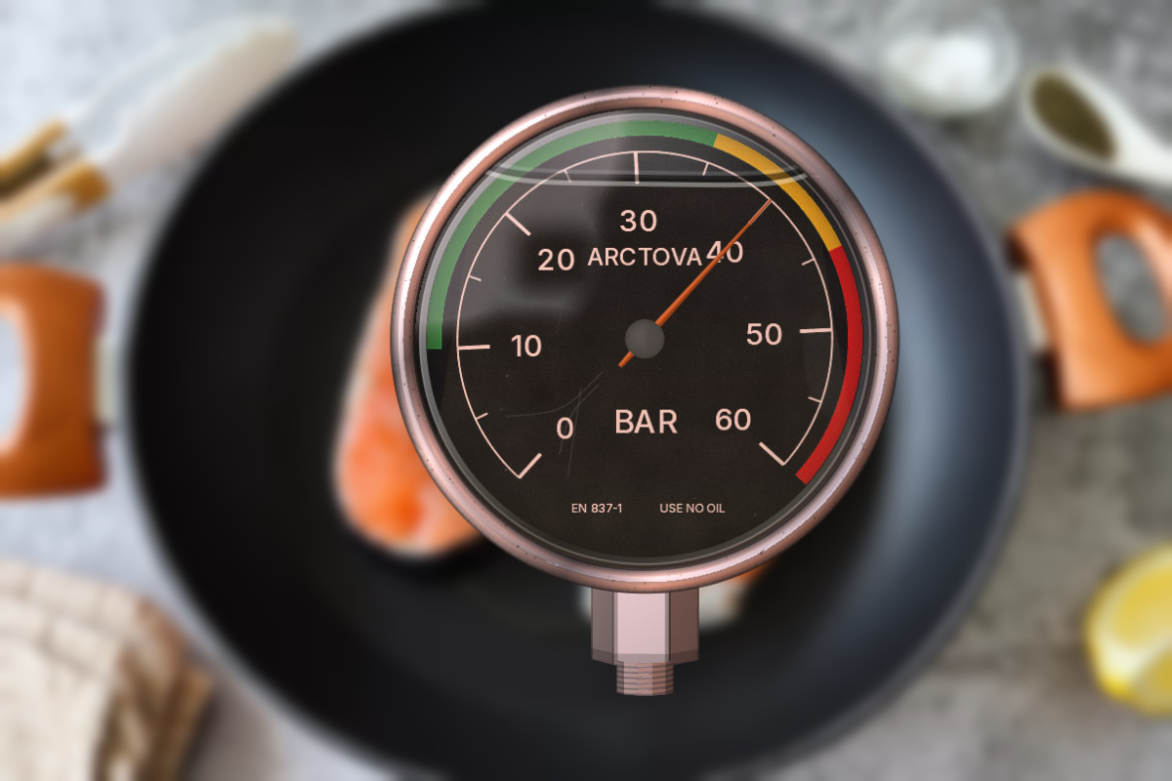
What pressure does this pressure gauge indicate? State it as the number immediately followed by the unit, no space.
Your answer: 40bar
